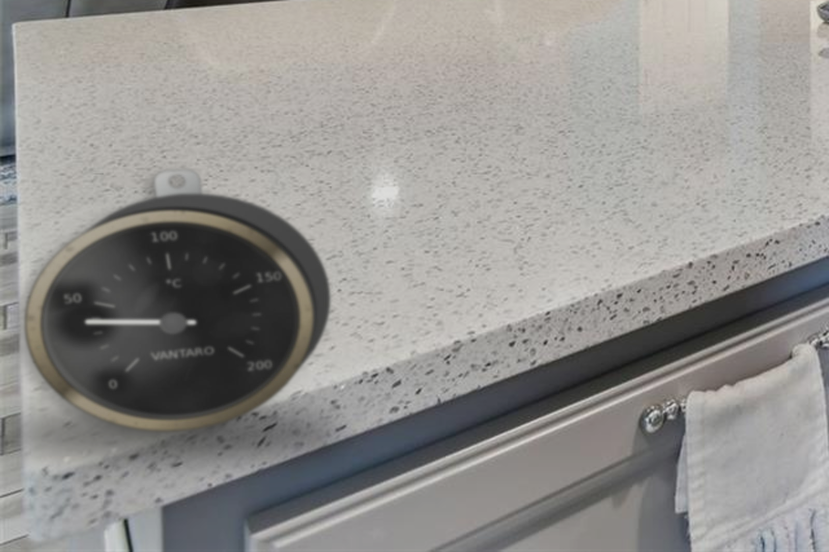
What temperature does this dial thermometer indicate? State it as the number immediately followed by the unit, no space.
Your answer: 40°C
